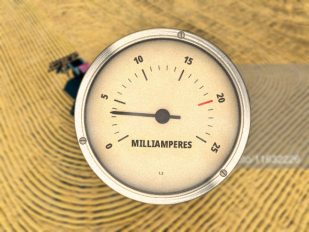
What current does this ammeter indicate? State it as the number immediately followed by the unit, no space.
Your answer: 3.5mA
